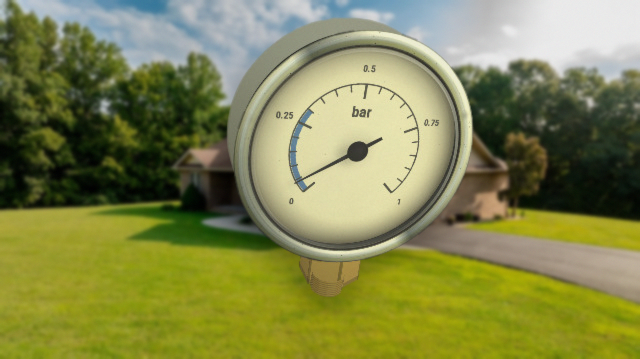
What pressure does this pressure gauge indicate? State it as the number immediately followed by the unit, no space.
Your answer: 0.05bar
